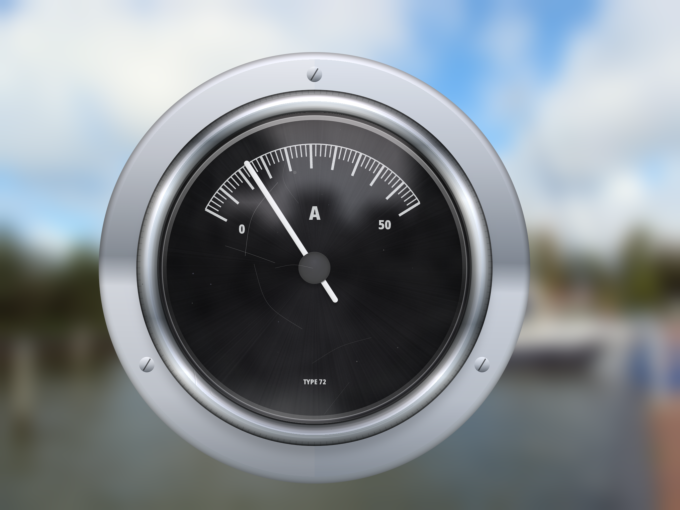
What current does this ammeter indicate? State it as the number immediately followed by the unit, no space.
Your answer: 12A
